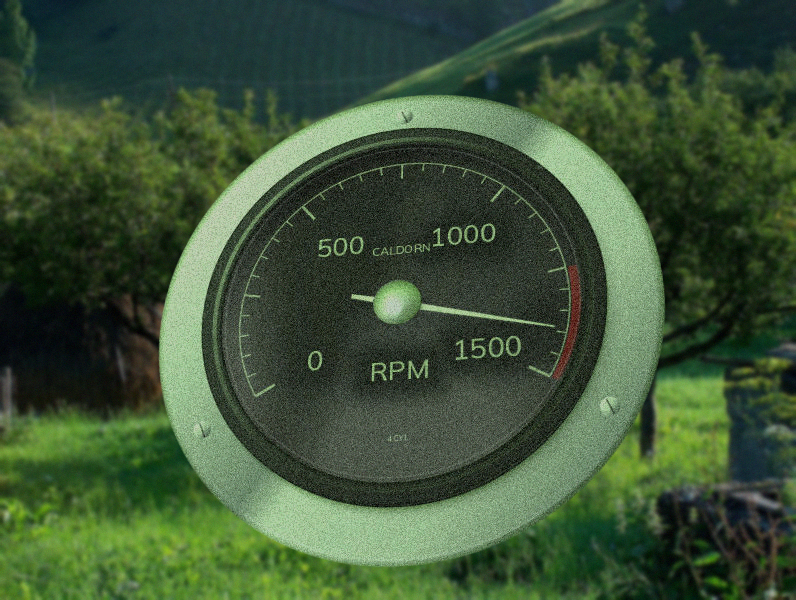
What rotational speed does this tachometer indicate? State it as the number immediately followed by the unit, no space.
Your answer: 1400rpm
